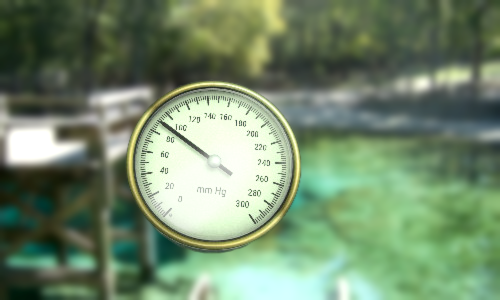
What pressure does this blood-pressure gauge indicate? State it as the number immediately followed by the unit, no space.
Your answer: 90mmHg
